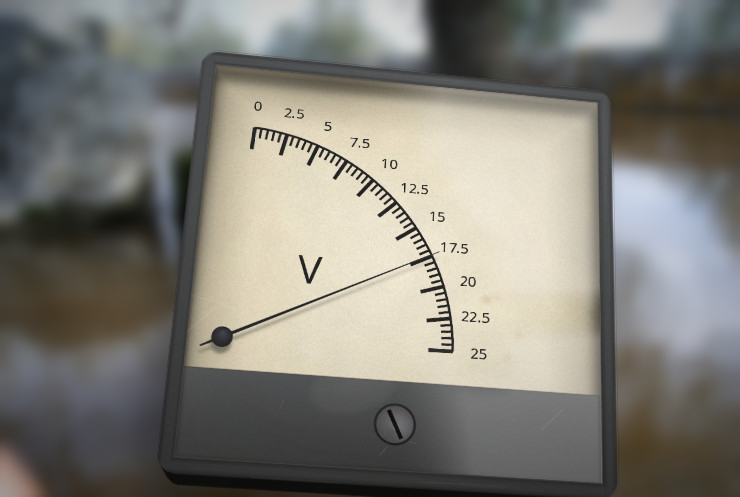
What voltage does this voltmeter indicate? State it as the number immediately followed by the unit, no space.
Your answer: 17.5V
